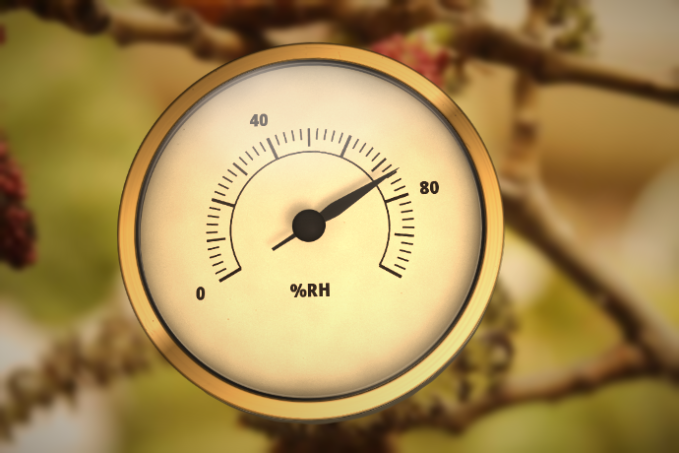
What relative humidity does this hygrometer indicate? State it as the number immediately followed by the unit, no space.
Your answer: 74%
